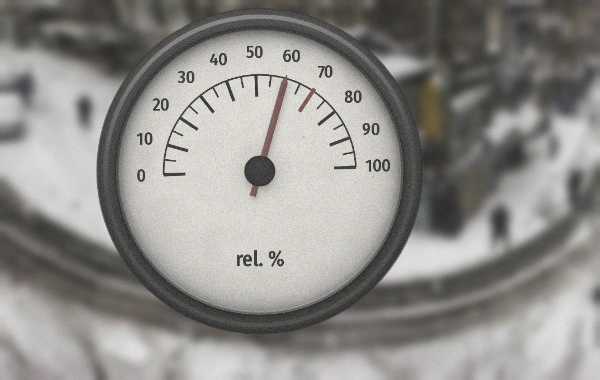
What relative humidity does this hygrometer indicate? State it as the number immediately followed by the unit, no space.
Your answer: 60%
